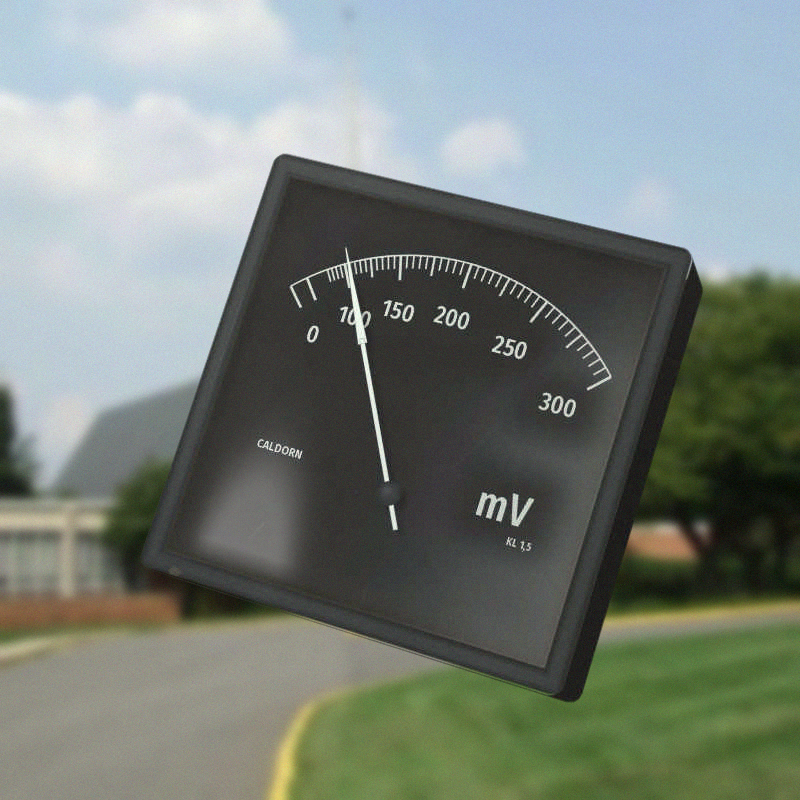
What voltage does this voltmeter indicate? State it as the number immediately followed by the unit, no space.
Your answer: 105mV
